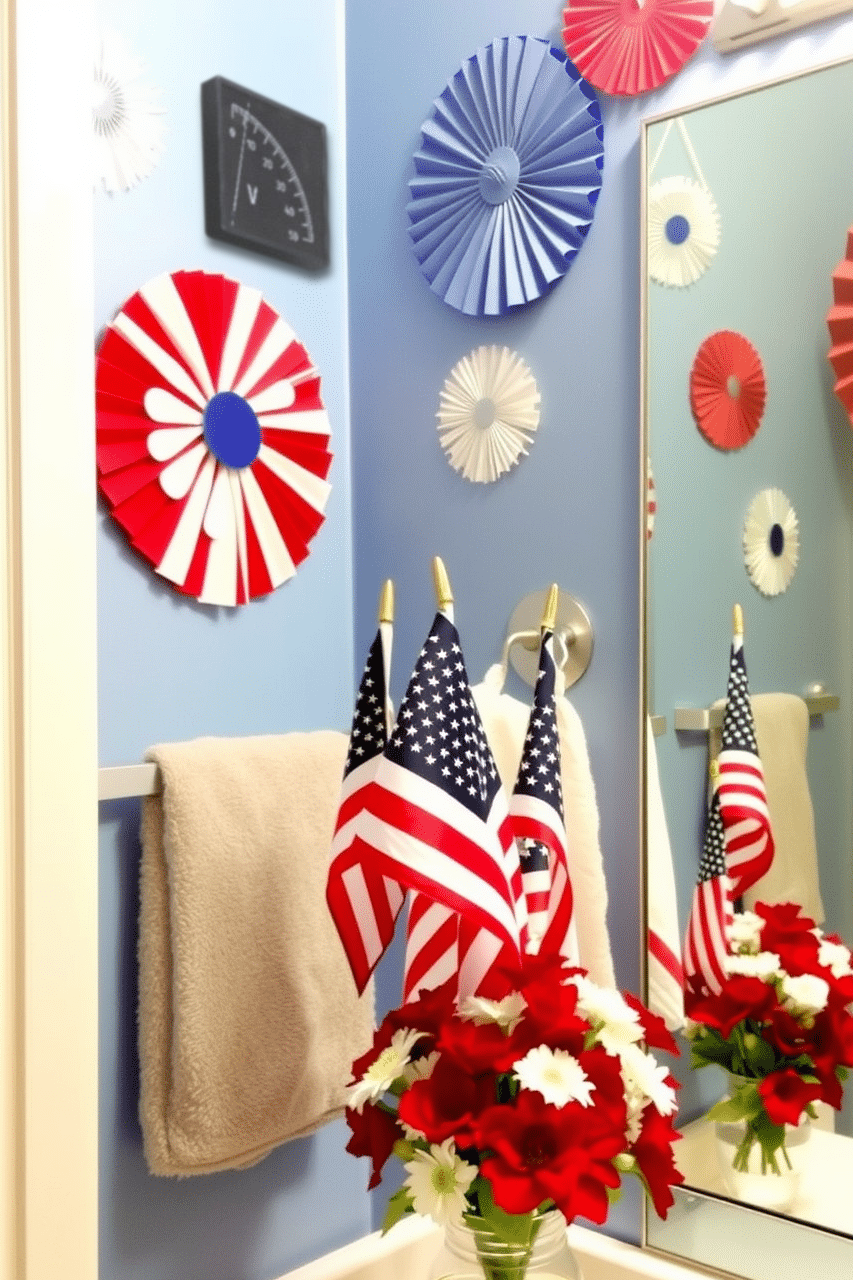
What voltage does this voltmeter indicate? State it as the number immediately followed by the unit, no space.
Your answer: 5V
